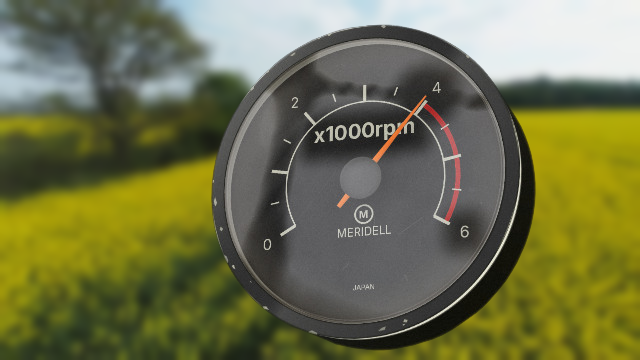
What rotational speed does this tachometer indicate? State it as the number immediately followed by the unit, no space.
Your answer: 4000rpm
